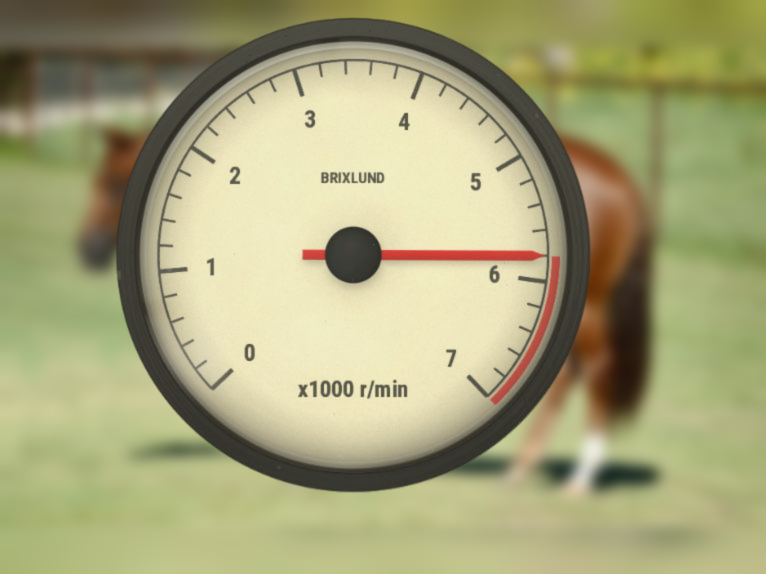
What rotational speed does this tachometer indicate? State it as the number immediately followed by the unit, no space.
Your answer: 5800rpm
